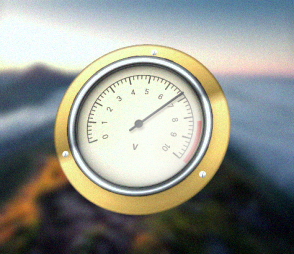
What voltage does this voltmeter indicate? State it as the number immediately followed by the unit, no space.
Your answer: 6.8V
